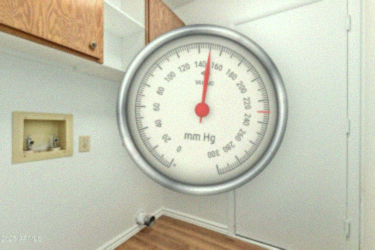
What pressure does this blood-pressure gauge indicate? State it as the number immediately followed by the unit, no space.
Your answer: 150mmHg
